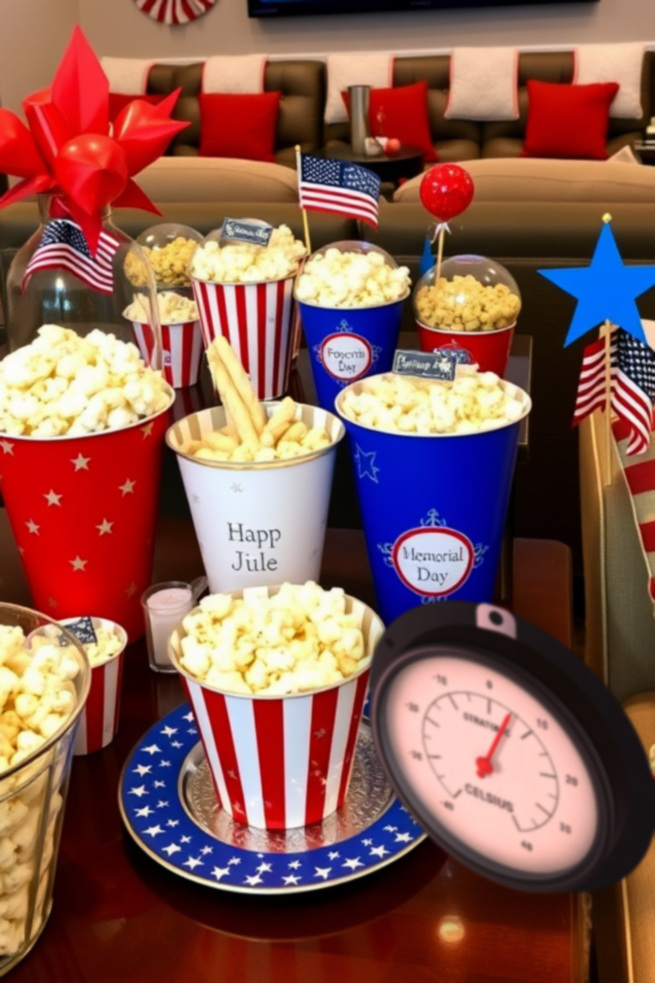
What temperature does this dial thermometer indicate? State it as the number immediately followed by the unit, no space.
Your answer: 5°C
